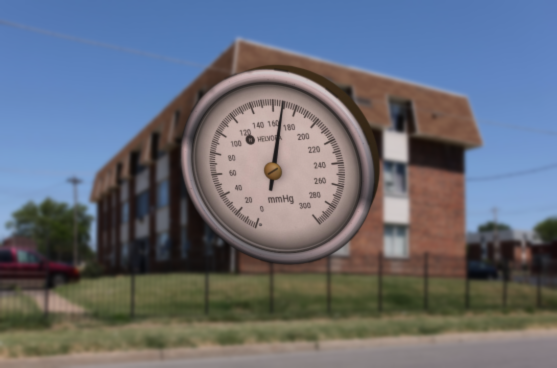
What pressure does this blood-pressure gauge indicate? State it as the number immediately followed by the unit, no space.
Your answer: 170mmHg
